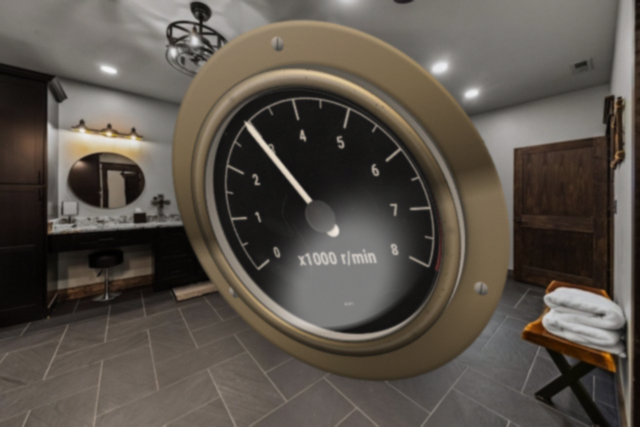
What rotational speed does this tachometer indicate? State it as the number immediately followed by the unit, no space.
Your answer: 3000rpm
